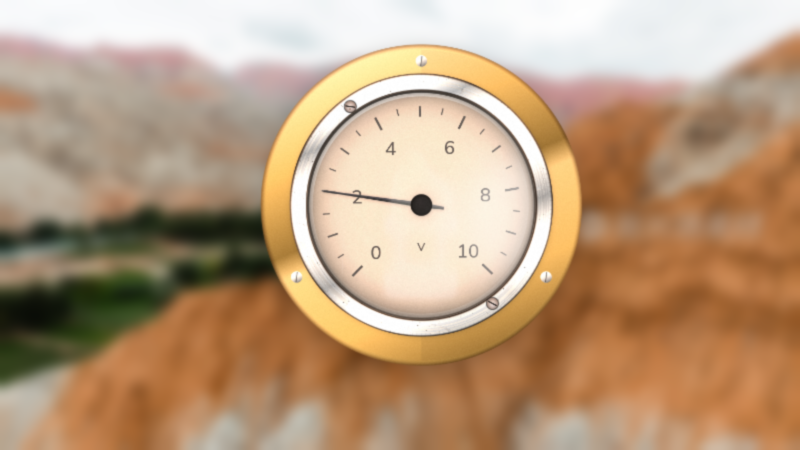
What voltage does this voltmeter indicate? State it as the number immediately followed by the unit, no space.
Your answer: 2V
